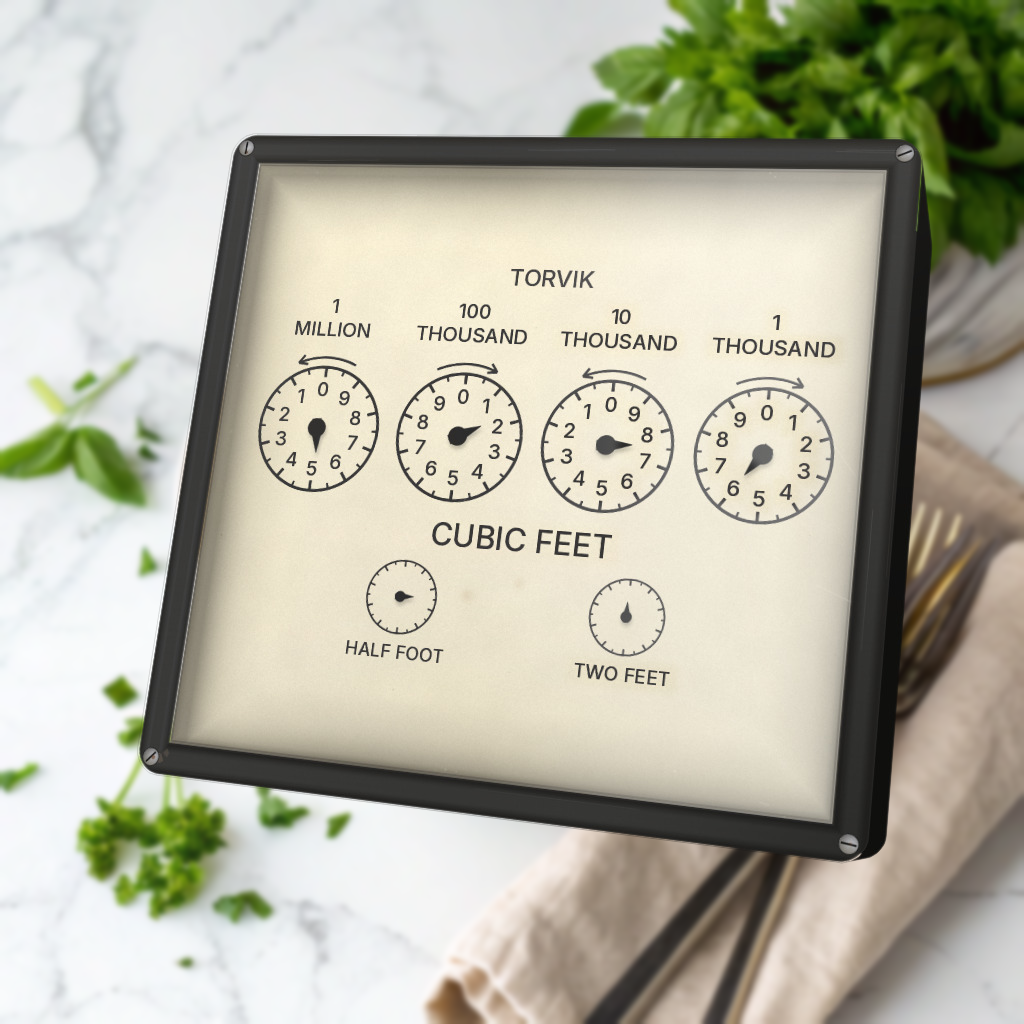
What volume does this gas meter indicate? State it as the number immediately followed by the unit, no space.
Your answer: 517600ft³
